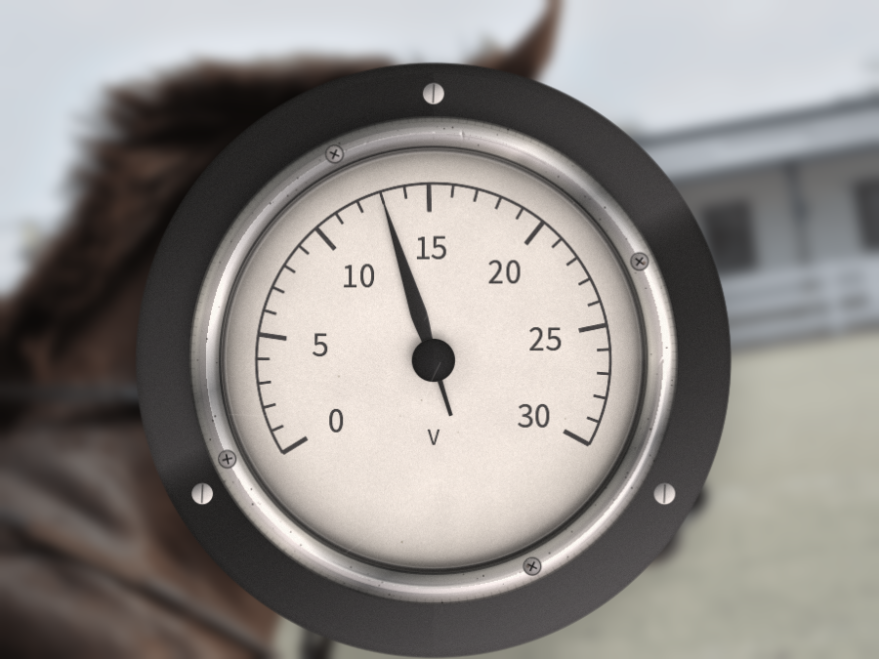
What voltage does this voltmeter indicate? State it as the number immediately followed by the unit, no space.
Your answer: 13V
